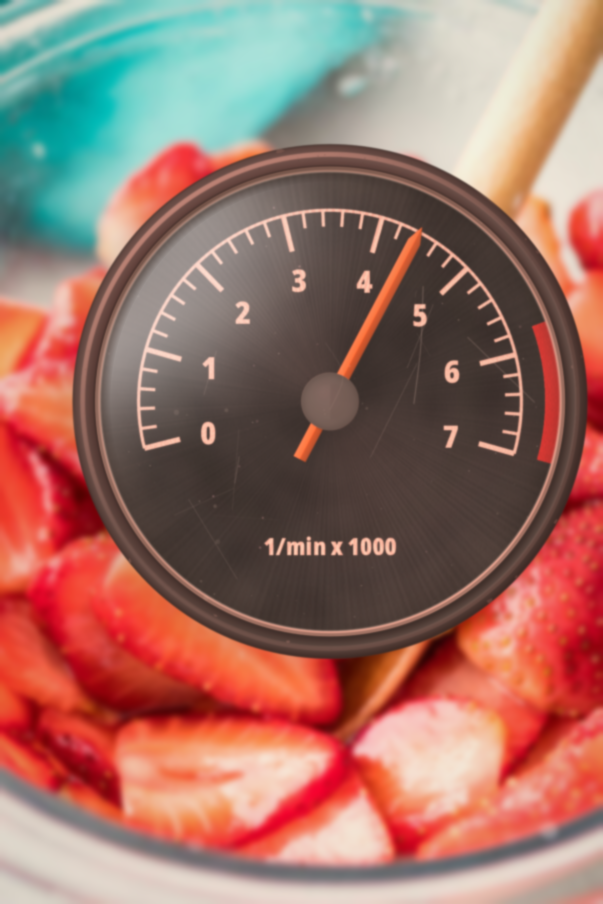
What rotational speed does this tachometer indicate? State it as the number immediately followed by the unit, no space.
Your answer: 4400rpm
